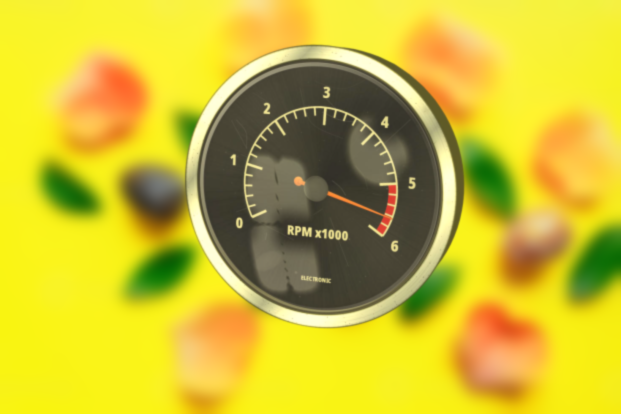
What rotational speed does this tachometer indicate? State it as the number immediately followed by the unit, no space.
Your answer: 5600rpm
